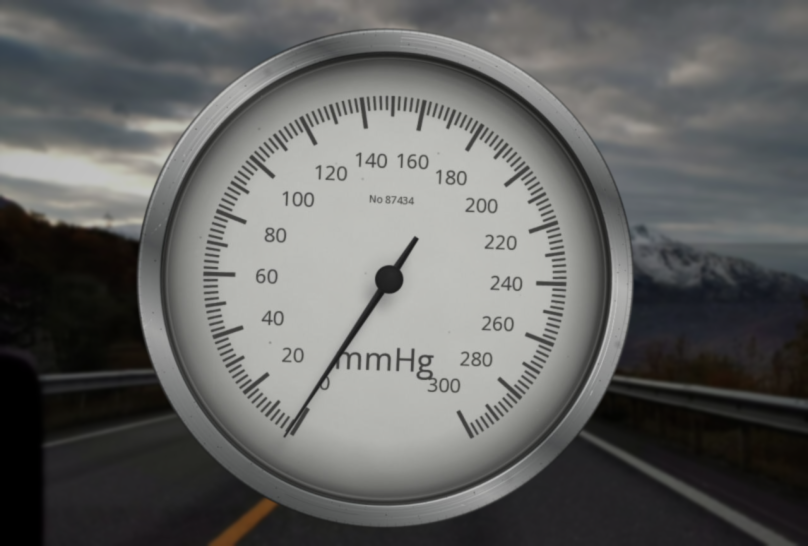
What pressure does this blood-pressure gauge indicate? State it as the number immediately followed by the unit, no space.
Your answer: 2mmHg
